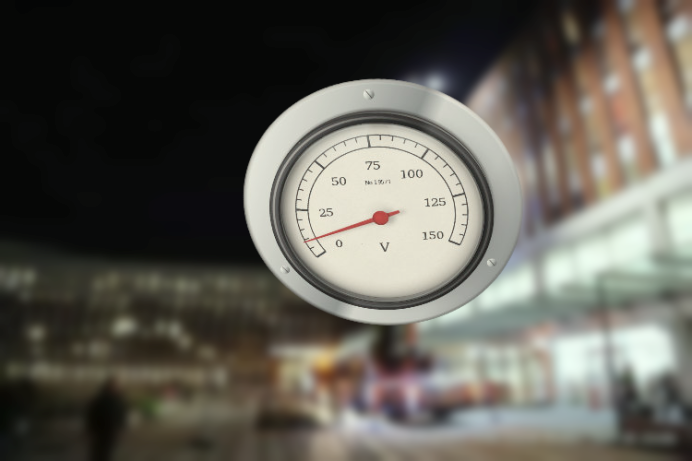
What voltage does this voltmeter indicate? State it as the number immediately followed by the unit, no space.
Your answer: 10V
